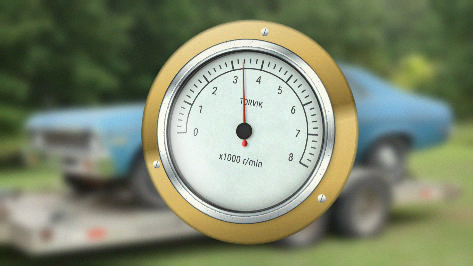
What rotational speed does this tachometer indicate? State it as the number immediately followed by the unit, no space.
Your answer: 3400rpm
